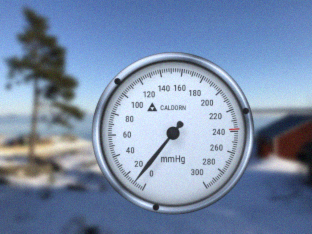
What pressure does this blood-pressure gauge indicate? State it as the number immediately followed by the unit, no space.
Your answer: 10mmHg
